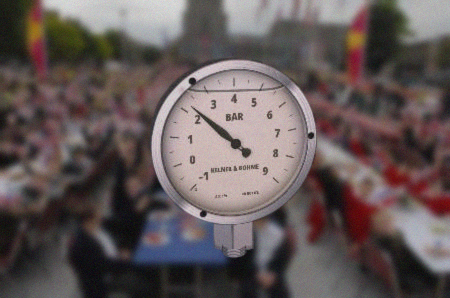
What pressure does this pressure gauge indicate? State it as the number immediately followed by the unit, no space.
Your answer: 2.25bar
